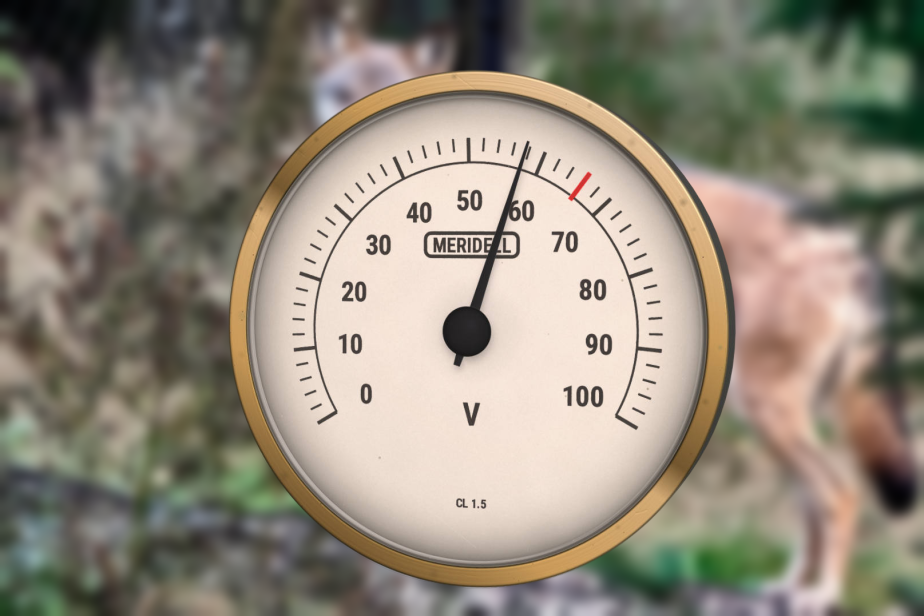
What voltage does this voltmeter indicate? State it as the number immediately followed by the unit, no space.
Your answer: 58V
